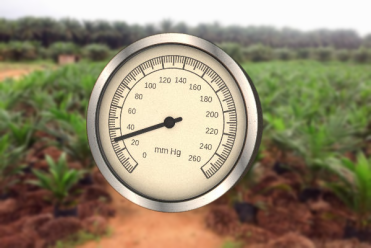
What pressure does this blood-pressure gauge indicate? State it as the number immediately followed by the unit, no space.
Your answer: 30mmHg
